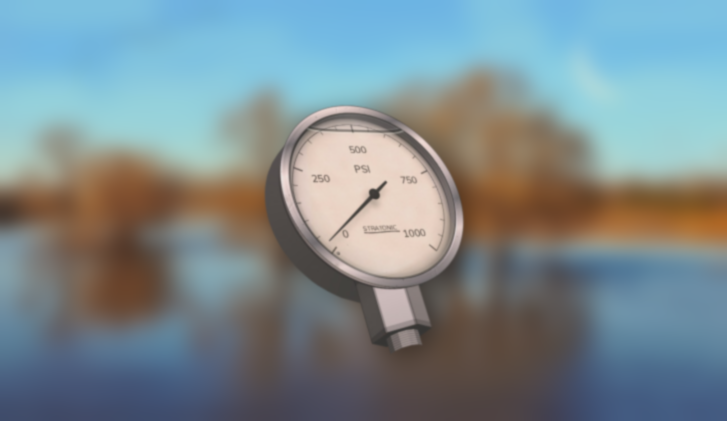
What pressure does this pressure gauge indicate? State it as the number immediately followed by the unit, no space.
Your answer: 25psi
